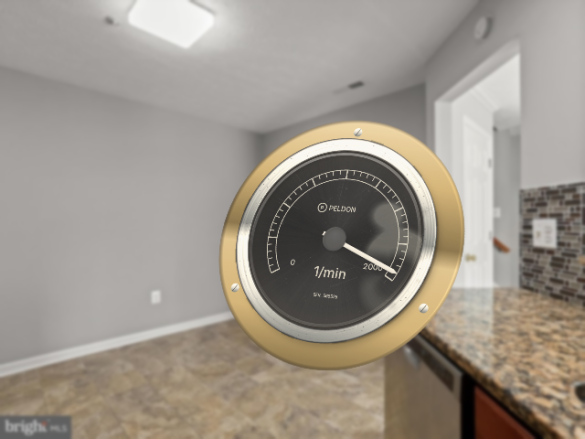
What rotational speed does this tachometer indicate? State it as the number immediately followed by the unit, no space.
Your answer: 1950rpm
